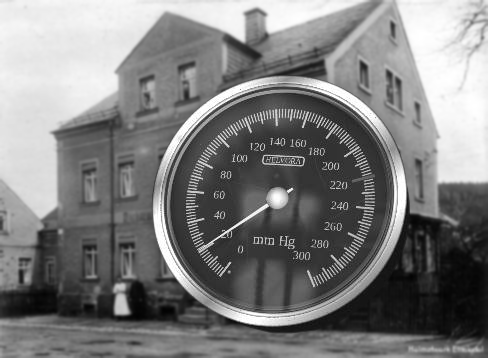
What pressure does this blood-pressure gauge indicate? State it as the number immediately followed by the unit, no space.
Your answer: 20mmHg
